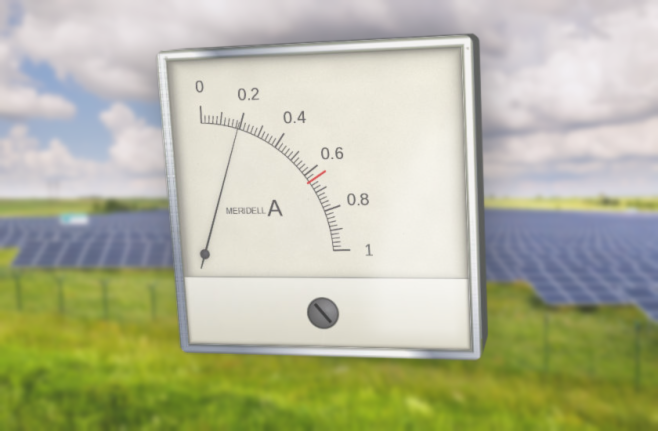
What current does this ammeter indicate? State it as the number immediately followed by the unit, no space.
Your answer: 0.2A
